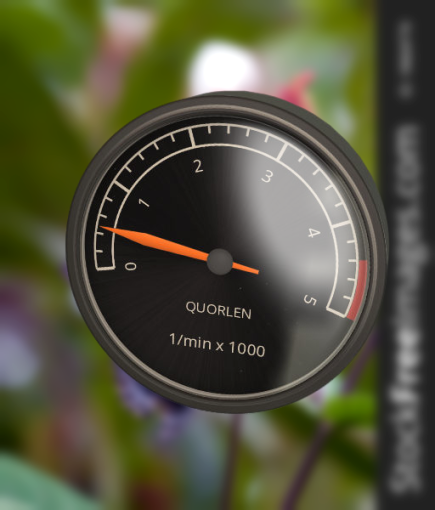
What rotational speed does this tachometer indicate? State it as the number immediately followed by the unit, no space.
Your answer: 500rpm
